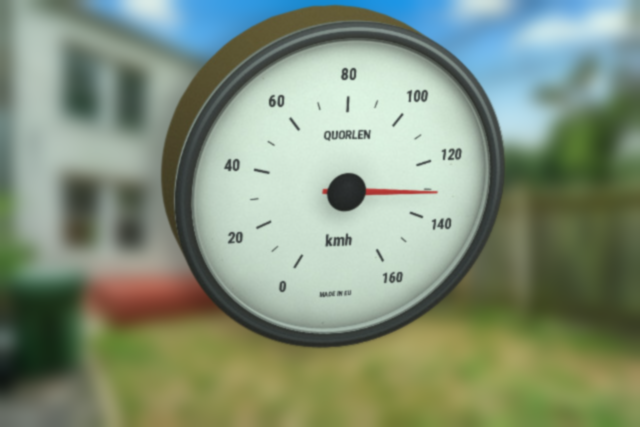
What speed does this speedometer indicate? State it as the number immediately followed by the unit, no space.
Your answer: 130km/h
